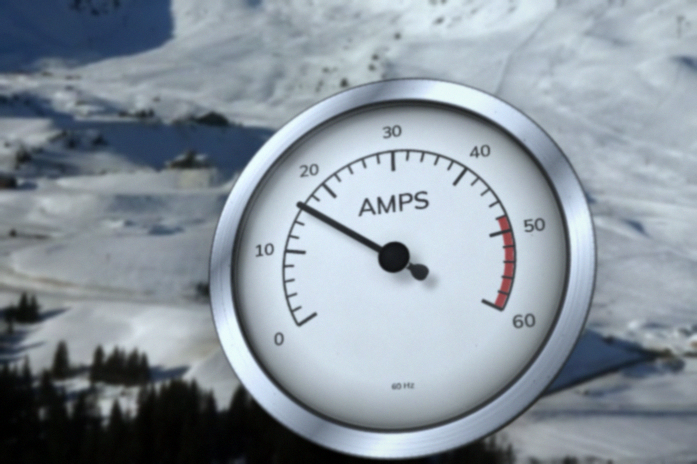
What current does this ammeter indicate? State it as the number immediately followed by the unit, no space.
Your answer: 16A
